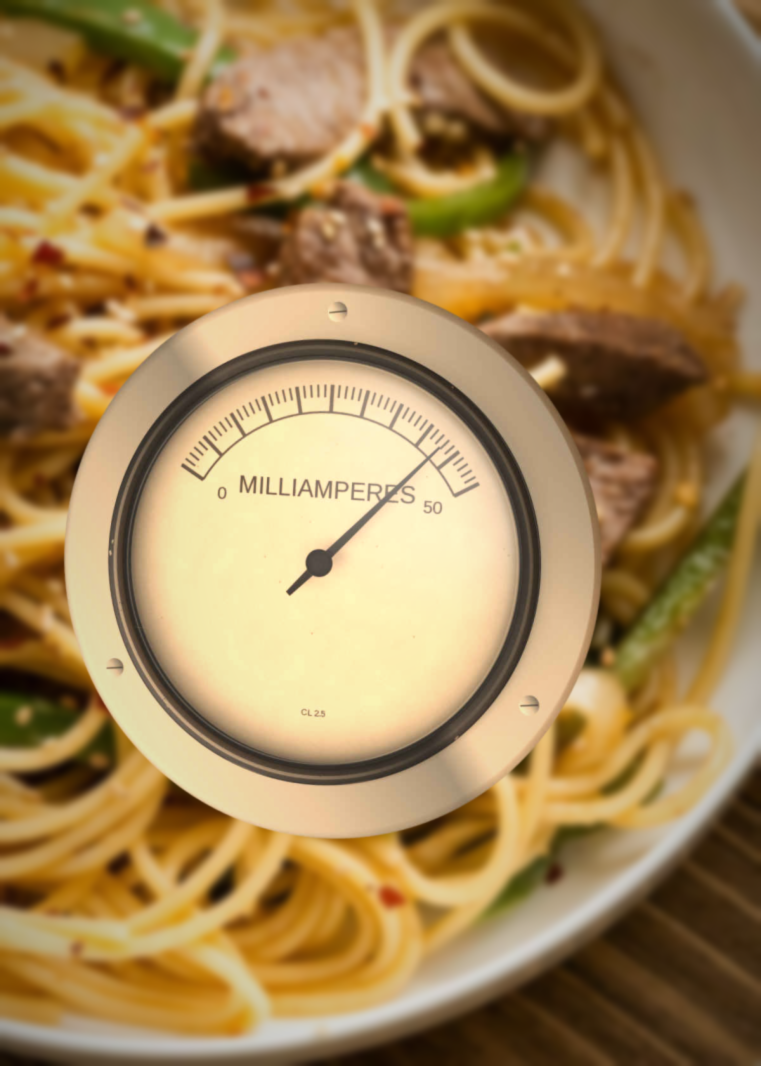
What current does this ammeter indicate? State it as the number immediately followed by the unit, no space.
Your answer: 43mA
